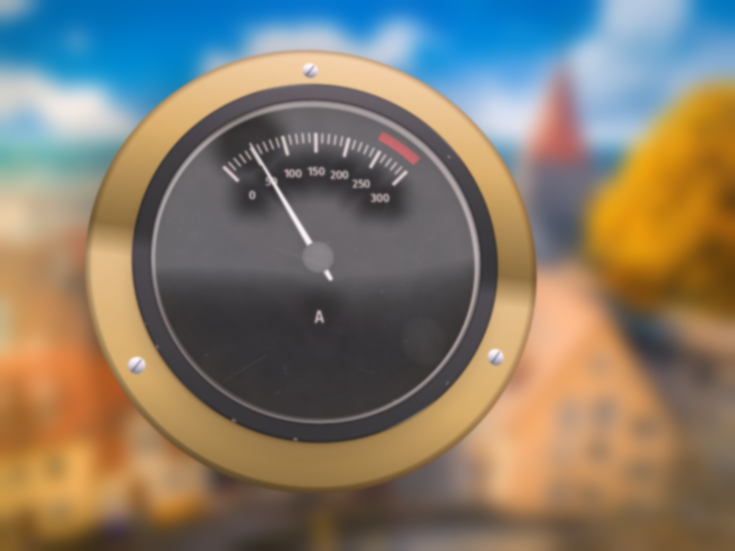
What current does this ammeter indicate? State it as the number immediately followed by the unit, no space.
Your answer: 50A
